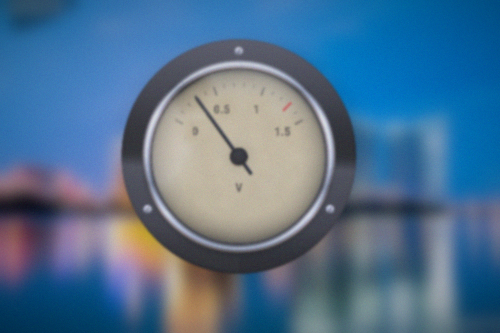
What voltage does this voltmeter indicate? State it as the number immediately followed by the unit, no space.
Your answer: 0.3V
